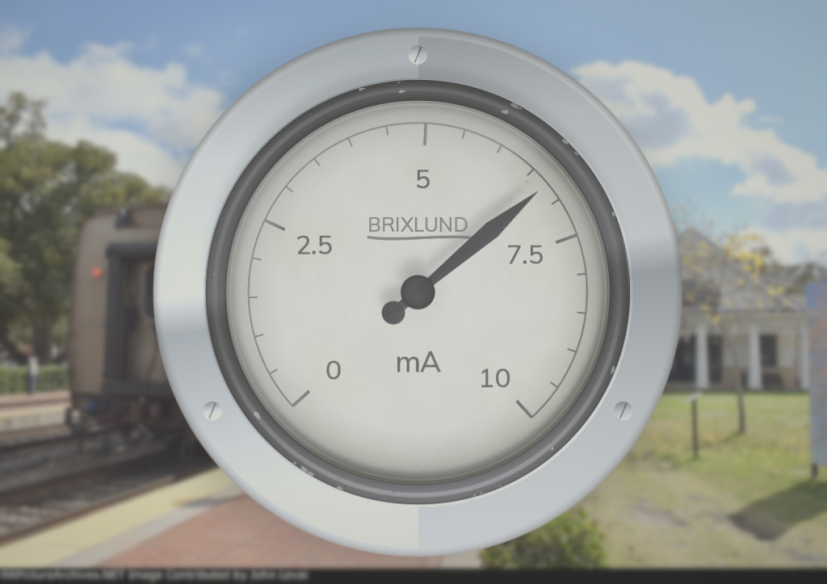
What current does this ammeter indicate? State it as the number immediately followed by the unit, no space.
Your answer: 6.75mA
